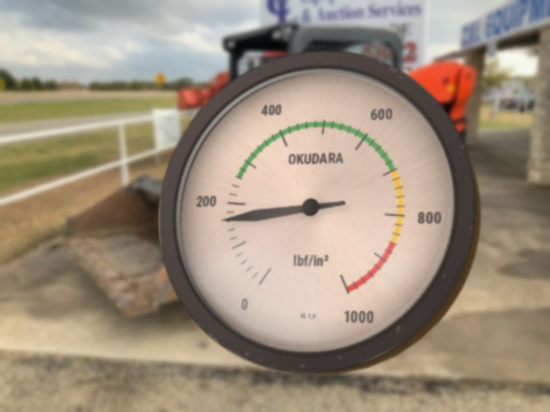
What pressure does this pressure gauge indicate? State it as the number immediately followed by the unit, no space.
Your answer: 160psi
